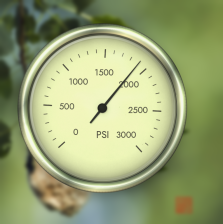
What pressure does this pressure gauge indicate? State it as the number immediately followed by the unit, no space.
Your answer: 1900psi
